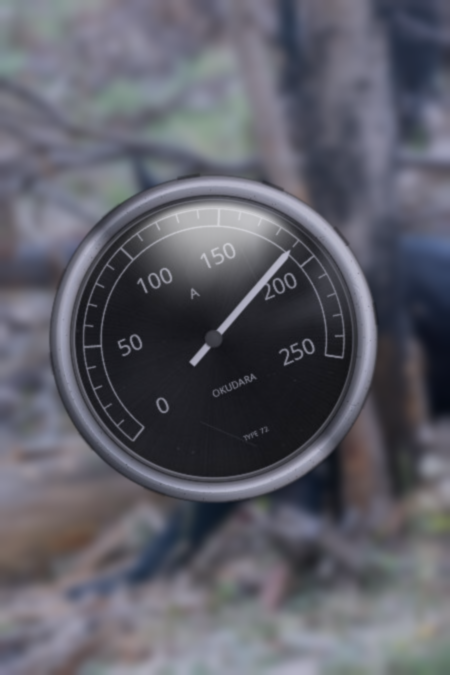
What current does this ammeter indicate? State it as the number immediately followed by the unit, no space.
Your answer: 190A
